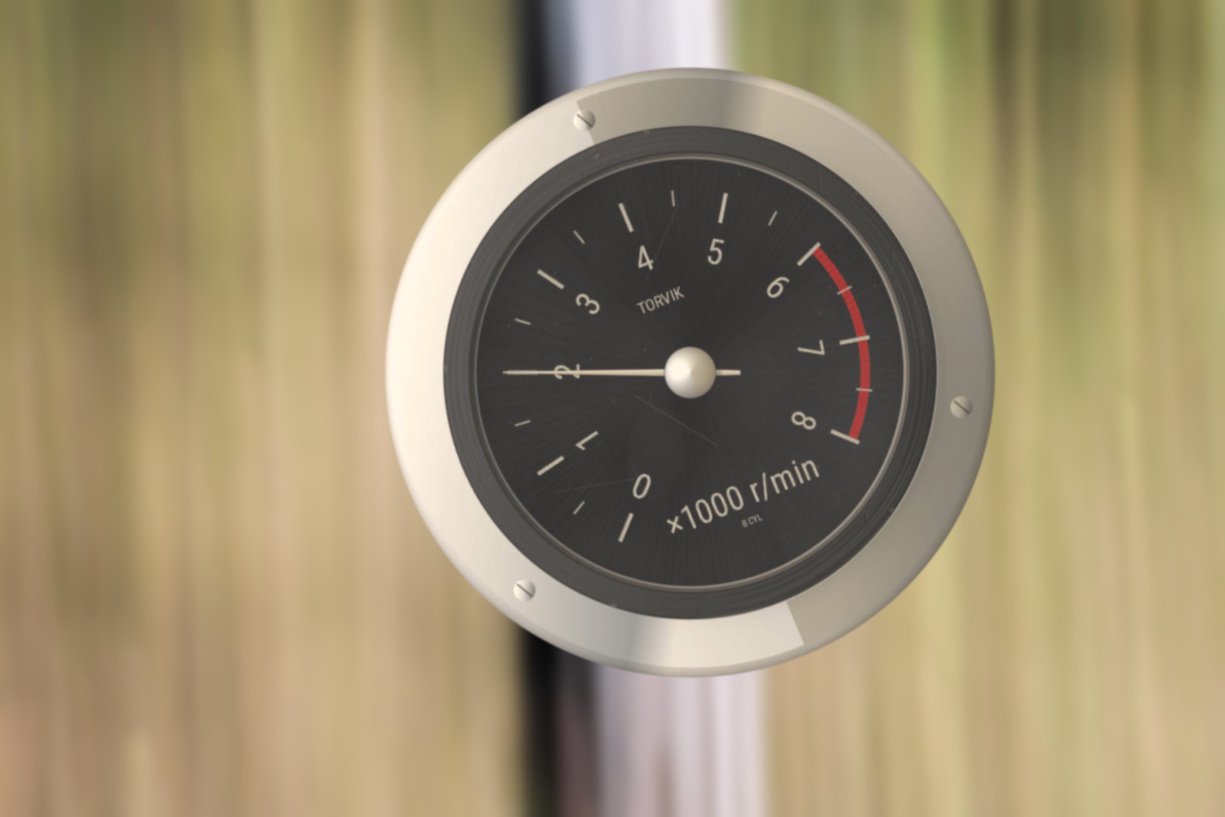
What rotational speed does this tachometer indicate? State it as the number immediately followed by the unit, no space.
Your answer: 2000rpm
